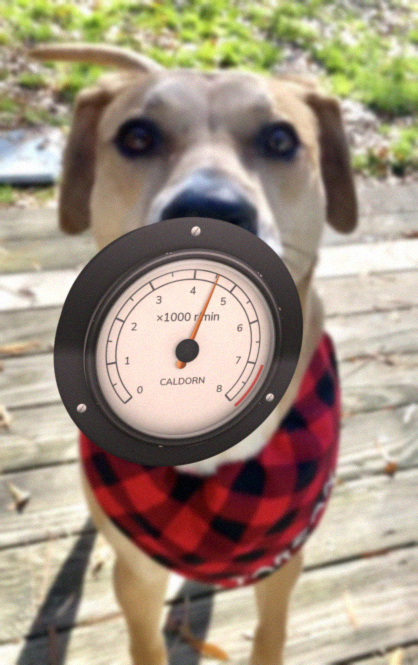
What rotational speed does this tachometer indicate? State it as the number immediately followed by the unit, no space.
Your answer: 4500rpm
